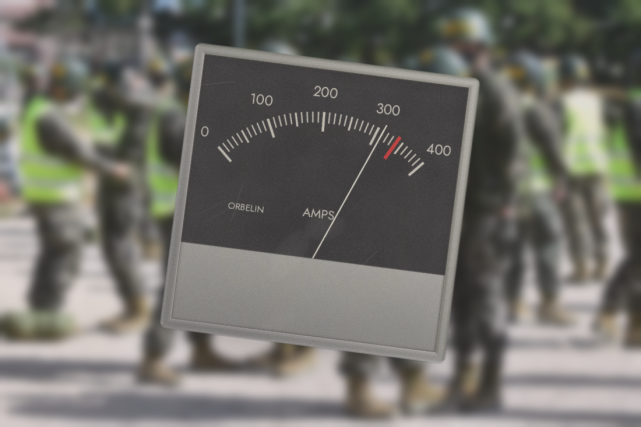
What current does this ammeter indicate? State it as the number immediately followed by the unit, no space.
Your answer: 310A
